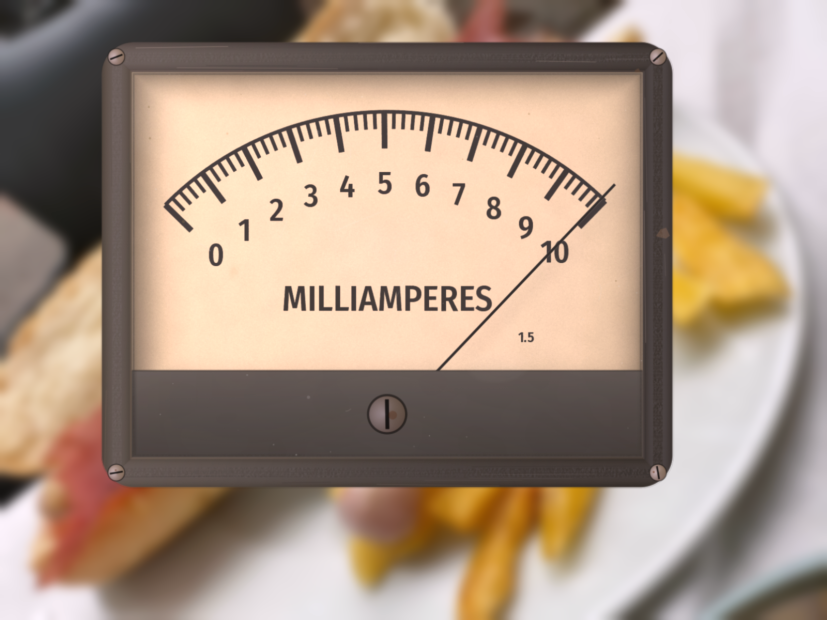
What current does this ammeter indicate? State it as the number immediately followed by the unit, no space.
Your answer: 9.9mA
